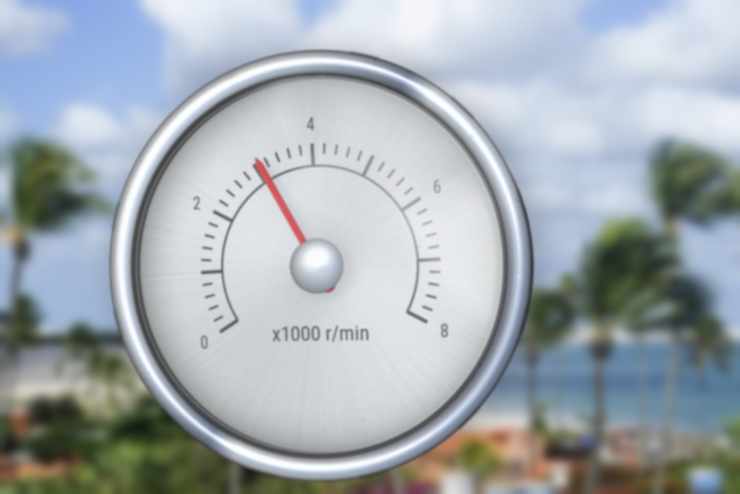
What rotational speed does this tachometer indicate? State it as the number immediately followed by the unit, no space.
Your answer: 3100rpm
